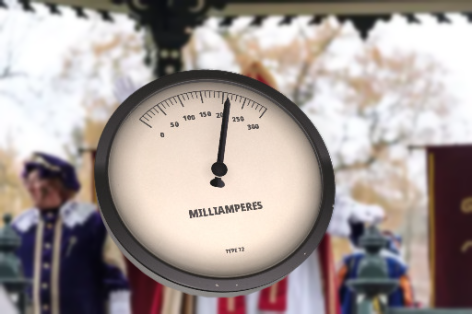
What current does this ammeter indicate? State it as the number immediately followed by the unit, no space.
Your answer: 210mA
